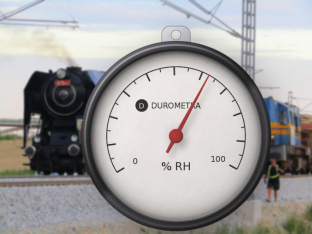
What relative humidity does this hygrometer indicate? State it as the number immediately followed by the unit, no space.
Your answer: 62.5%
